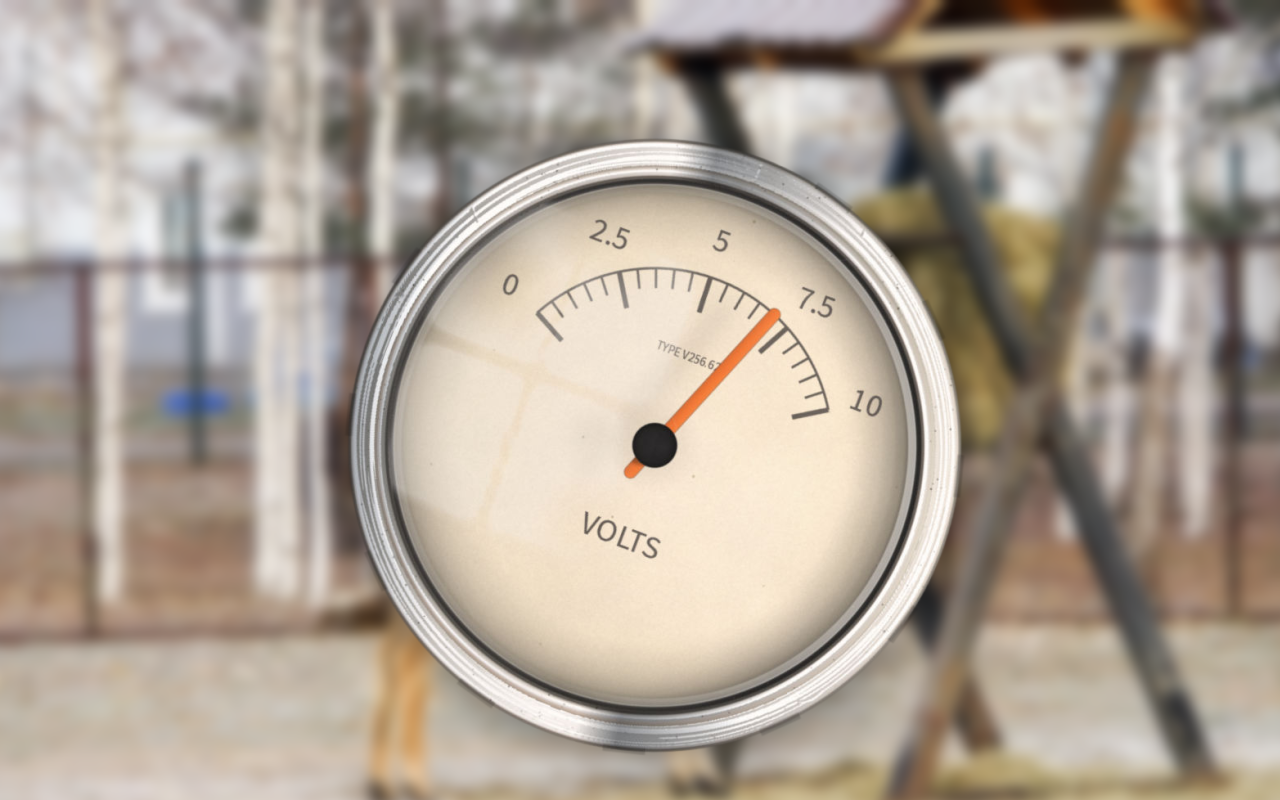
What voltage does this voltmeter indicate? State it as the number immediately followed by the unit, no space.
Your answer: 7V
